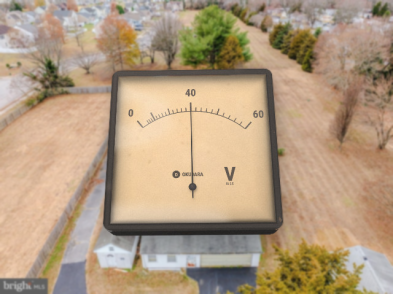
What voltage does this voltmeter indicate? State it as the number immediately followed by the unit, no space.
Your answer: 40V
